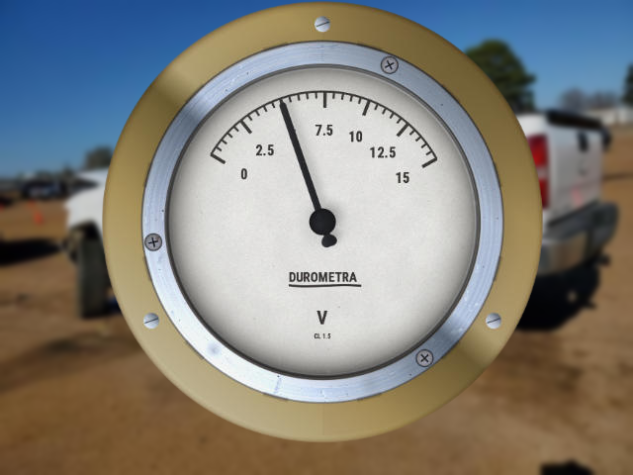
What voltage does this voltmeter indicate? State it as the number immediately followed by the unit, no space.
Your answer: 5V
